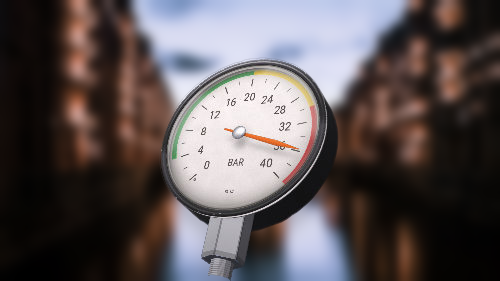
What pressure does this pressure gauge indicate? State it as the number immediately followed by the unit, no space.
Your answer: 36bar
